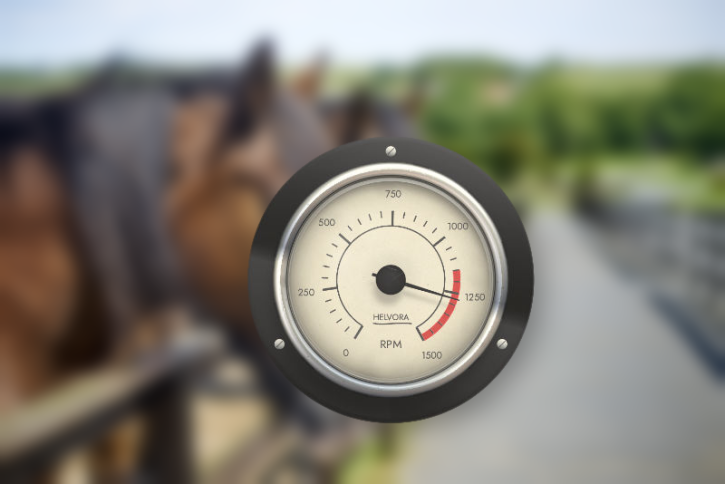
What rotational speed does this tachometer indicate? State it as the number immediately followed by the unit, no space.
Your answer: 1275rpm
